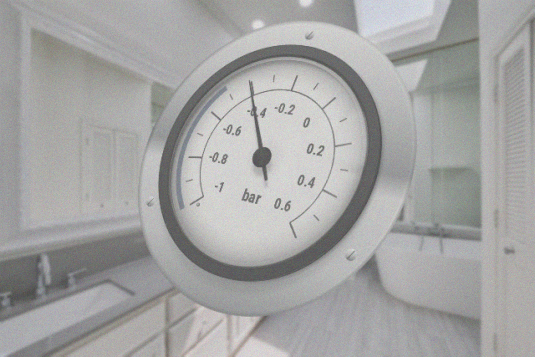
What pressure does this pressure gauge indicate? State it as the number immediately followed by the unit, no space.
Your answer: -0.4bar
